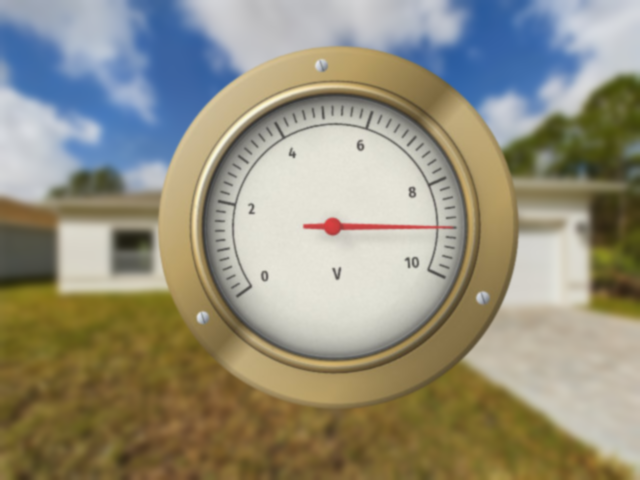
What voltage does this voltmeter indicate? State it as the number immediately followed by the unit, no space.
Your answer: 9V
